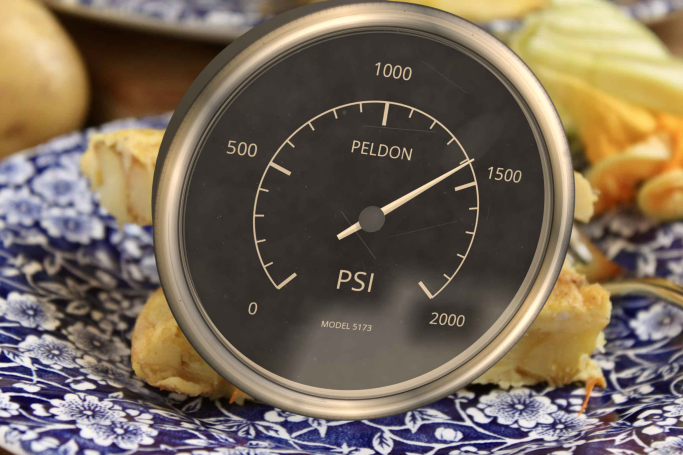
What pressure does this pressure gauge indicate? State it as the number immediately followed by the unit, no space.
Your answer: 1400psi
